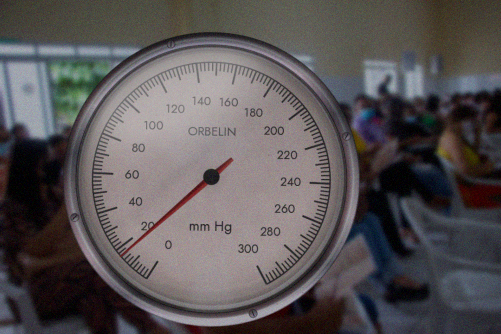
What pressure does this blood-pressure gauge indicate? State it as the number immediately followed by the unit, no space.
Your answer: 16mmHg
